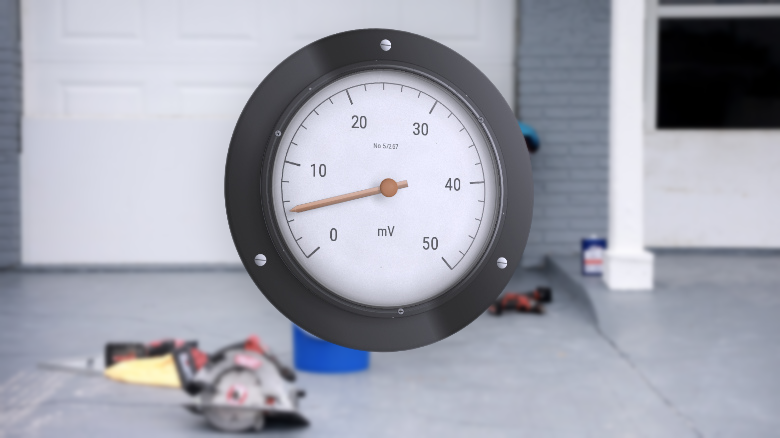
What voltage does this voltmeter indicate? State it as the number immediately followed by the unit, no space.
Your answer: 5mV
